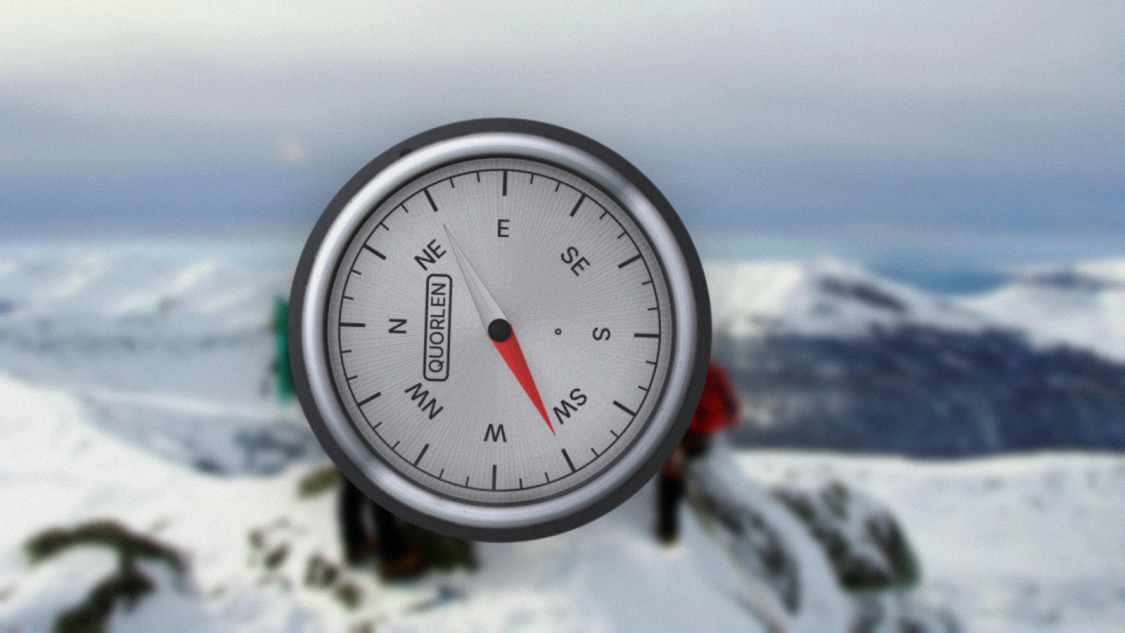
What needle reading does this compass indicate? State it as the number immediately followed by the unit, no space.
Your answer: 240°
